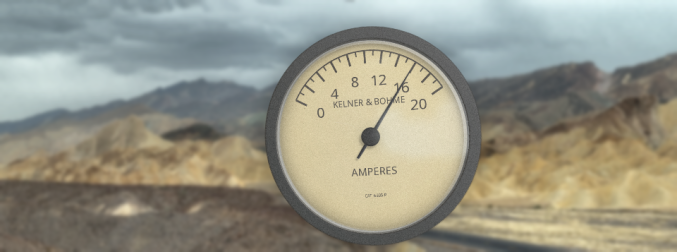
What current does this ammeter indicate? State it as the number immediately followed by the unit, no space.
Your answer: 16A
